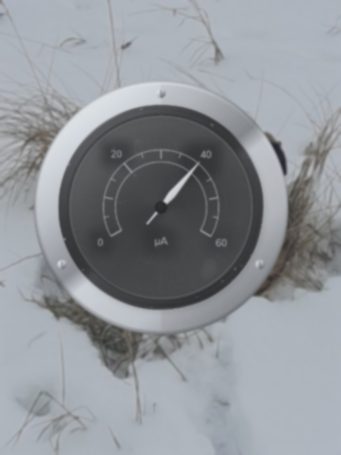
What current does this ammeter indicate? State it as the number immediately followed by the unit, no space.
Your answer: 40µA
